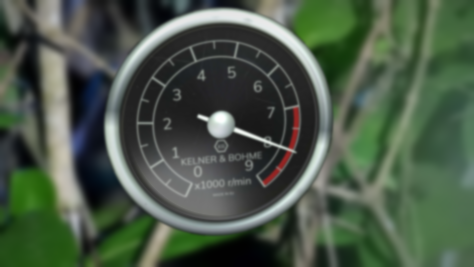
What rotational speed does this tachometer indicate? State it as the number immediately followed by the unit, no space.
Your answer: 8000rpm
